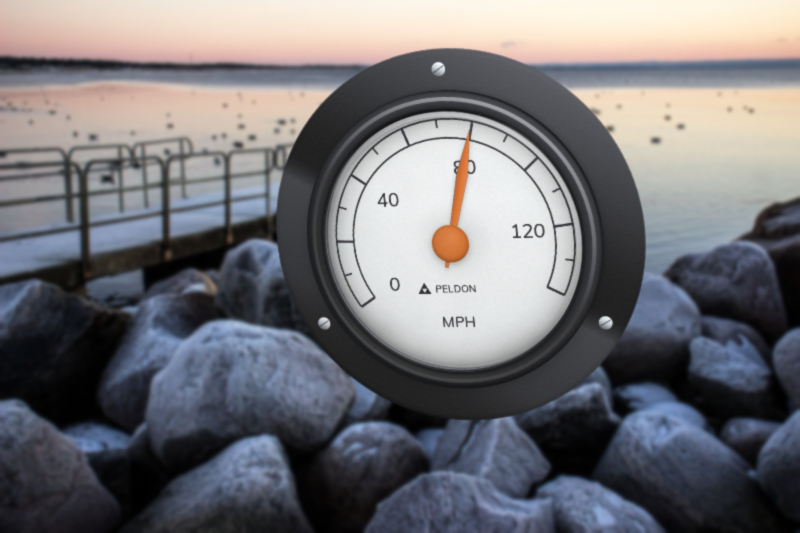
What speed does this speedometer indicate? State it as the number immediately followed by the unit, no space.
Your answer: 80mph
